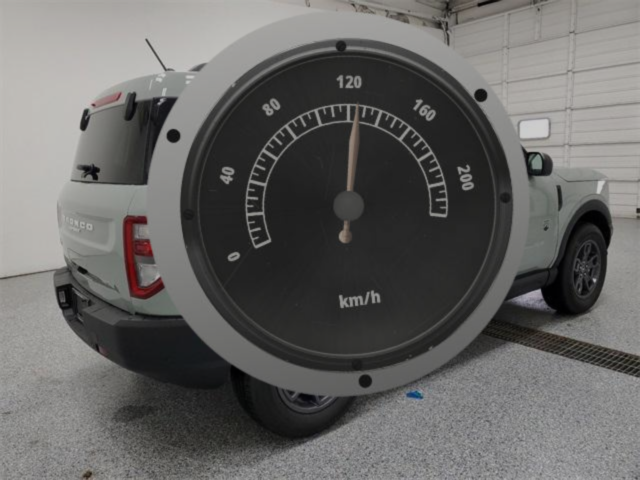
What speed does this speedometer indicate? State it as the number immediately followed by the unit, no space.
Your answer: 125km/h
